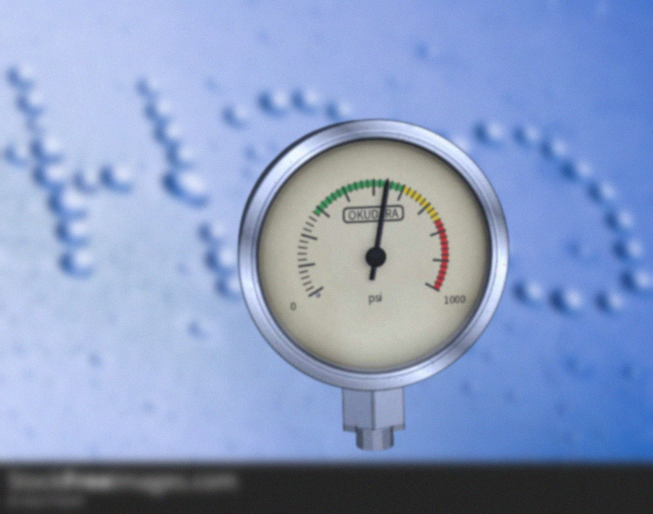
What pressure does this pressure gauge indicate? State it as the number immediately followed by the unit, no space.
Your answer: 540psi
